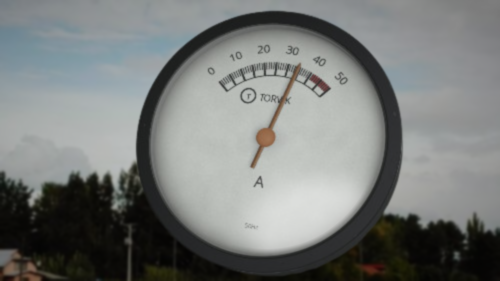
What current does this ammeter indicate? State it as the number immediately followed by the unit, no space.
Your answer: 35A
